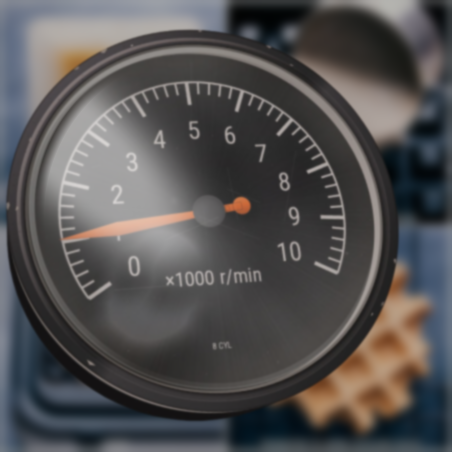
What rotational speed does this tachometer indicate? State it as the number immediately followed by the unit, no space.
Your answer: 1000rpm
